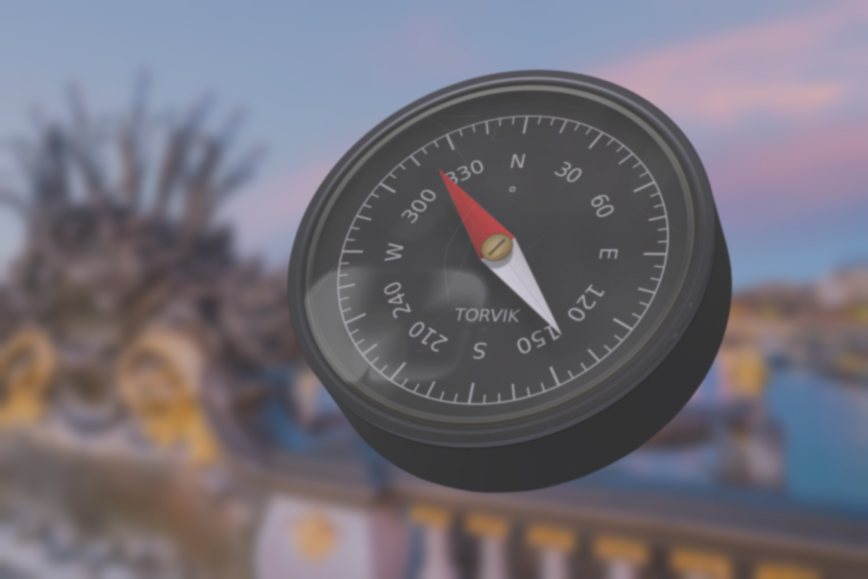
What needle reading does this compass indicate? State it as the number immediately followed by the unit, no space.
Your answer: 320°
